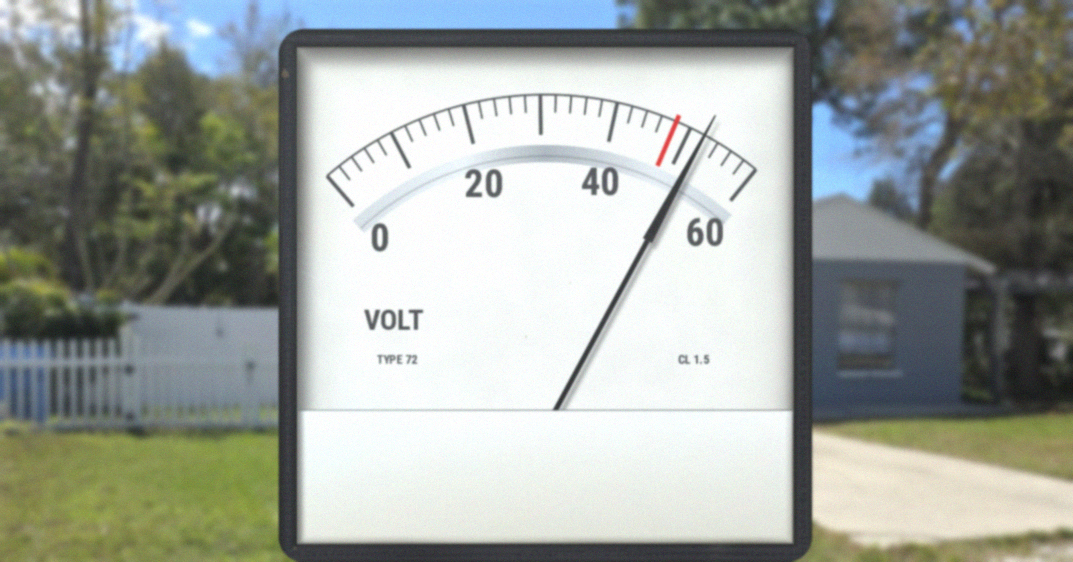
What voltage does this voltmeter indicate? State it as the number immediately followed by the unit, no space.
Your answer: 52V
